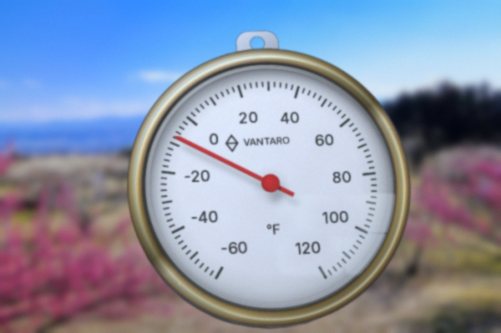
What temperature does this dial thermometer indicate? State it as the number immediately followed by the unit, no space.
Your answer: -8°F
